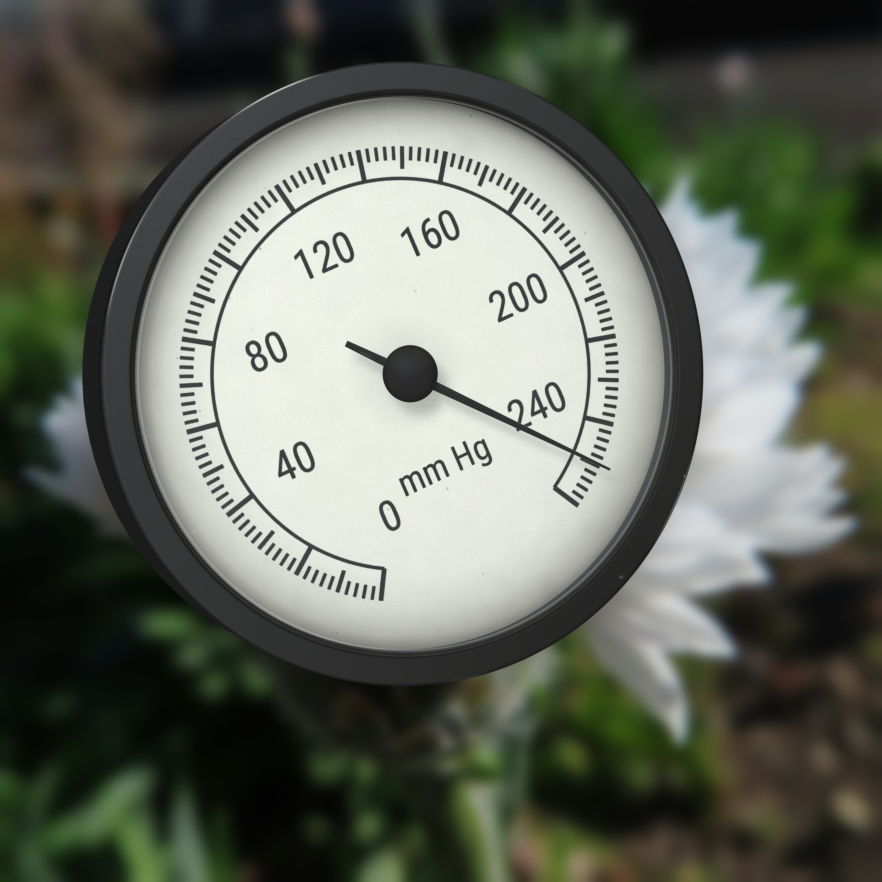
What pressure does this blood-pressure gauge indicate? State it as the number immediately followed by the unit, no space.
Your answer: 250mmHg
